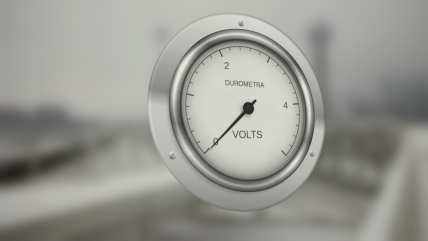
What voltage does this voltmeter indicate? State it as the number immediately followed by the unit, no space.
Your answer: 0V
